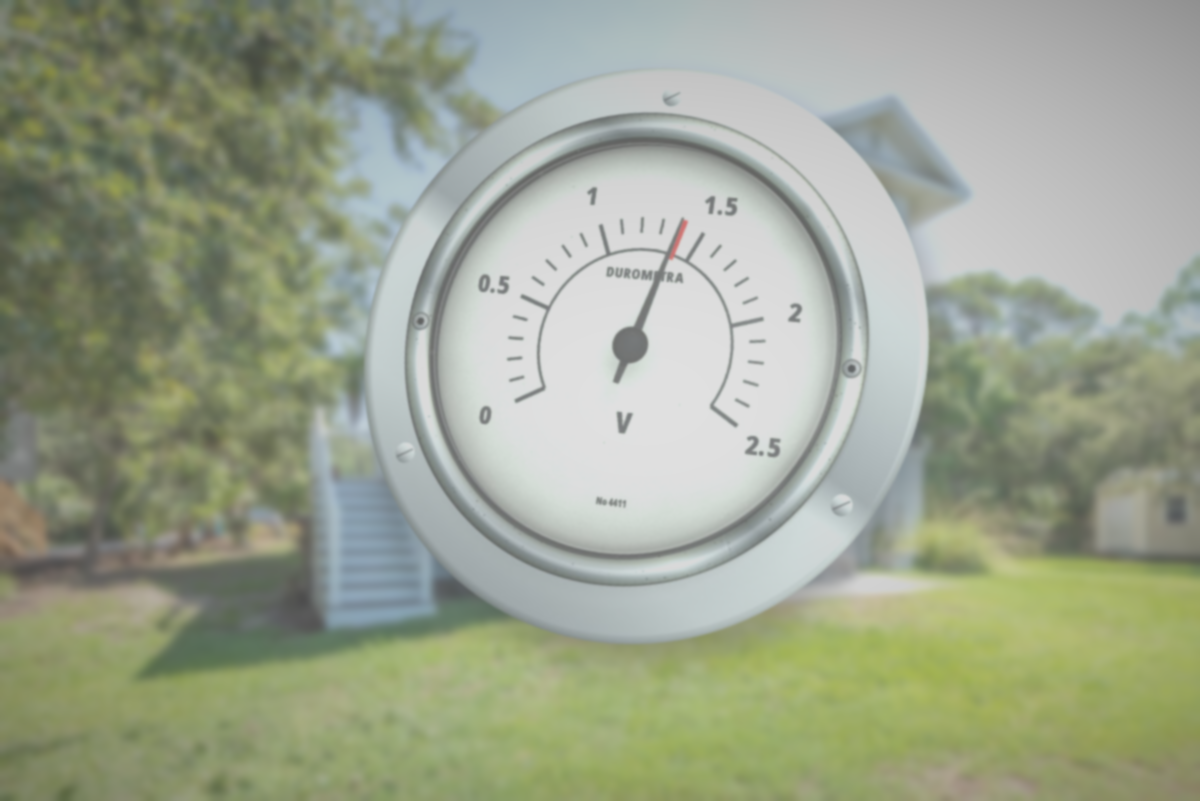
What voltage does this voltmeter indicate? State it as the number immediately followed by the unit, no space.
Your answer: 1.4V
